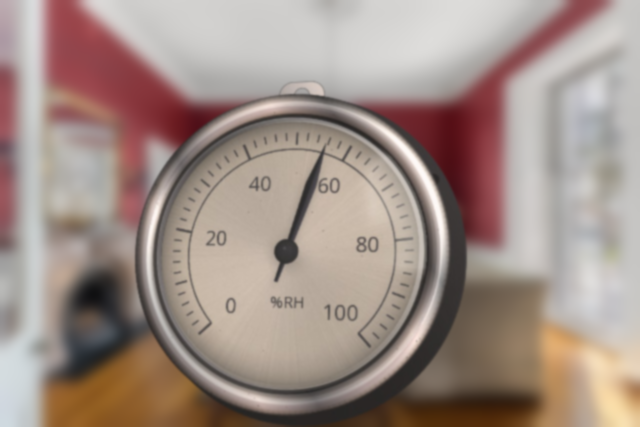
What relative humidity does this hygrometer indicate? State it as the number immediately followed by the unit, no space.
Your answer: 56%
